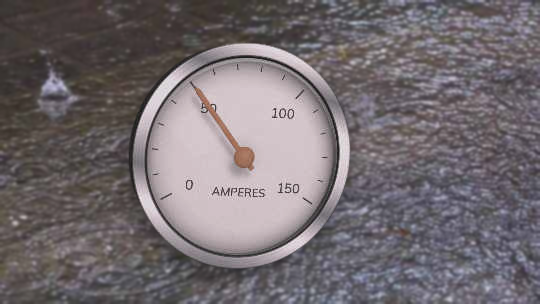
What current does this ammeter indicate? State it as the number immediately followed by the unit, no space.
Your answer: 50A
